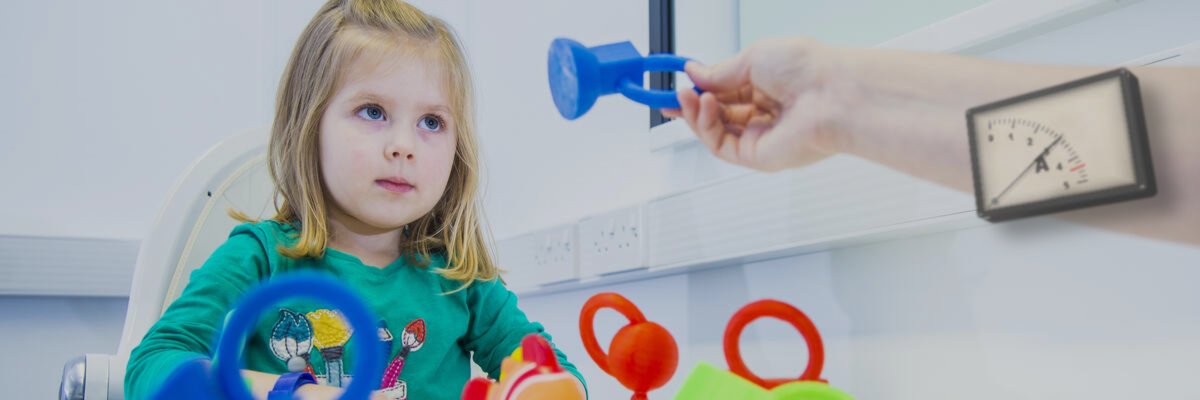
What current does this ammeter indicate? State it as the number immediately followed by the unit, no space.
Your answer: 3A
